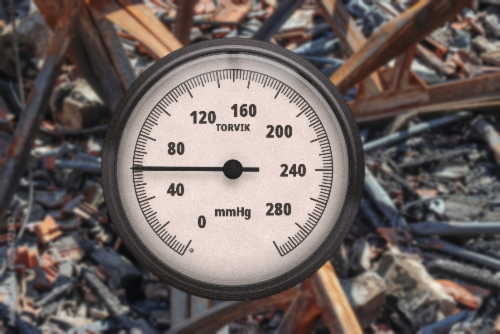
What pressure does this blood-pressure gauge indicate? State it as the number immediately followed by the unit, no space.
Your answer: 60mmHg
